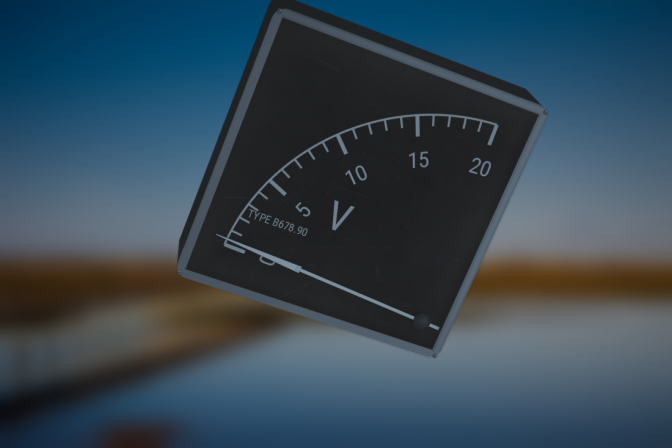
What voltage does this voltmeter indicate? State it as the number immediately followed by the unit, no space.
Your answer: 0.5V
